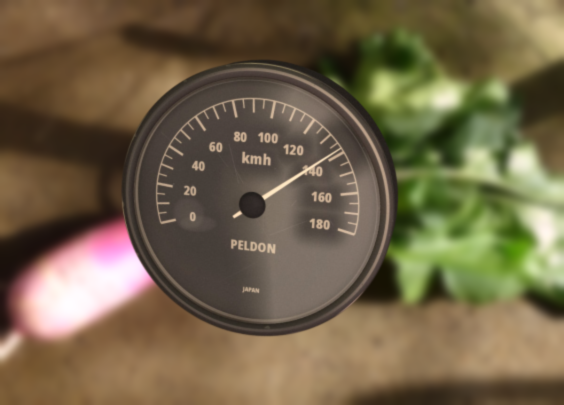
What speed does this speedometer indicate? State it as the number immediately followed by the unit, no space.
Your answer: 137.5km/h
